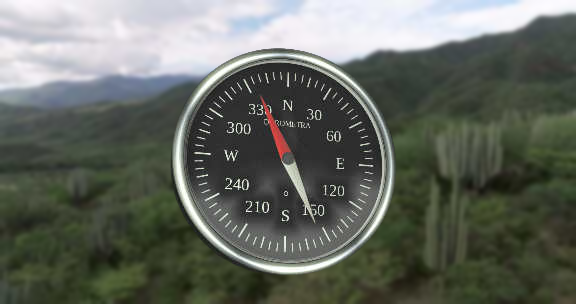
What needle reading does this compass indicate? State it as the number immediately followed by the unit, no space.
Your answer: 335°
